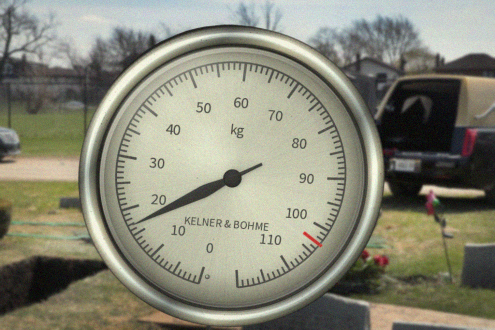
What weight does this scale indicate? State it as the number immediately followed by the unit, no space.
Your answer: 17kg
